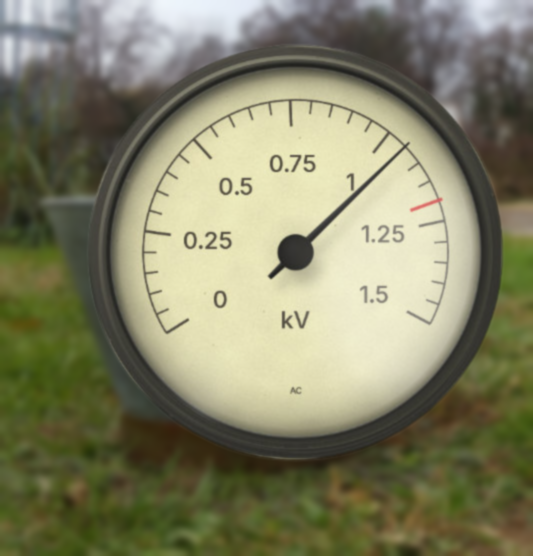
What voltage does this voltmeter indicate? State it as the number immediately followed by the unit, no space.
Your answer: 1.05kV
